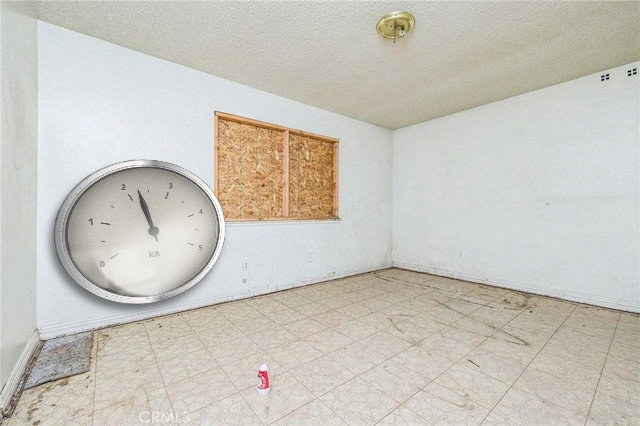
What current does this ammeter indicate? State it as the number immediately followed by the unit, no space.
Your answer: 2.25kA
